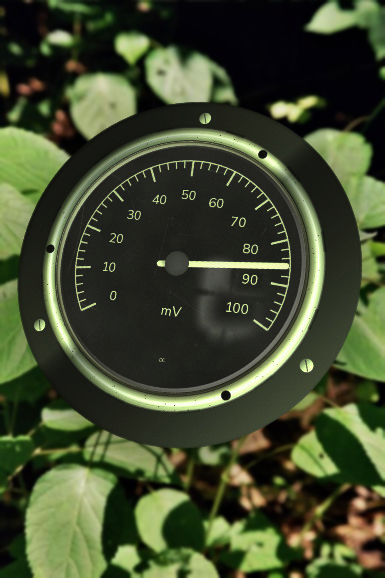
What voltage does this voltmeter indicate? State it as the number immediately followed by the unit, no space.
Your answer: 86mV
